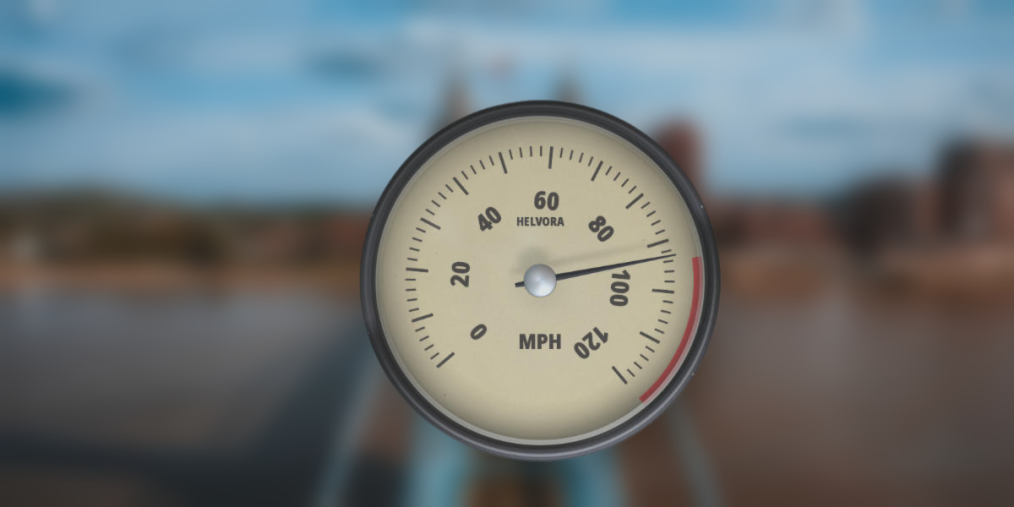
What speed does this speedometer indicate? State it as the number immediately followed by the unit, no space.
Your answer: 93mph
